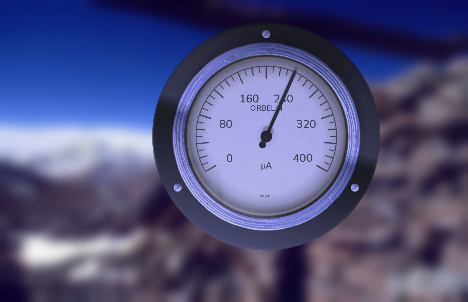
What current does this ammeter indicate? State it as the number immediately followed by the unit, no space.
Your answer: 240µA
